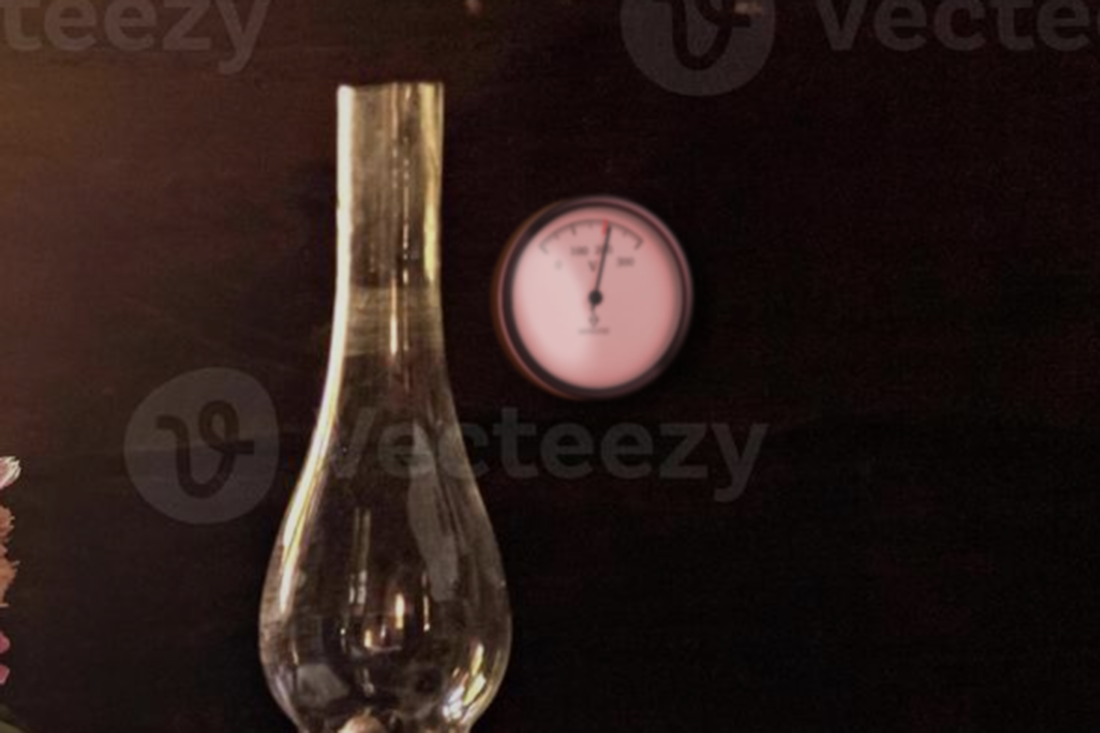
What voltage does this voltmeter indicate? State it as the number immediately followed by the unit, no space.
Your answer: 200V
